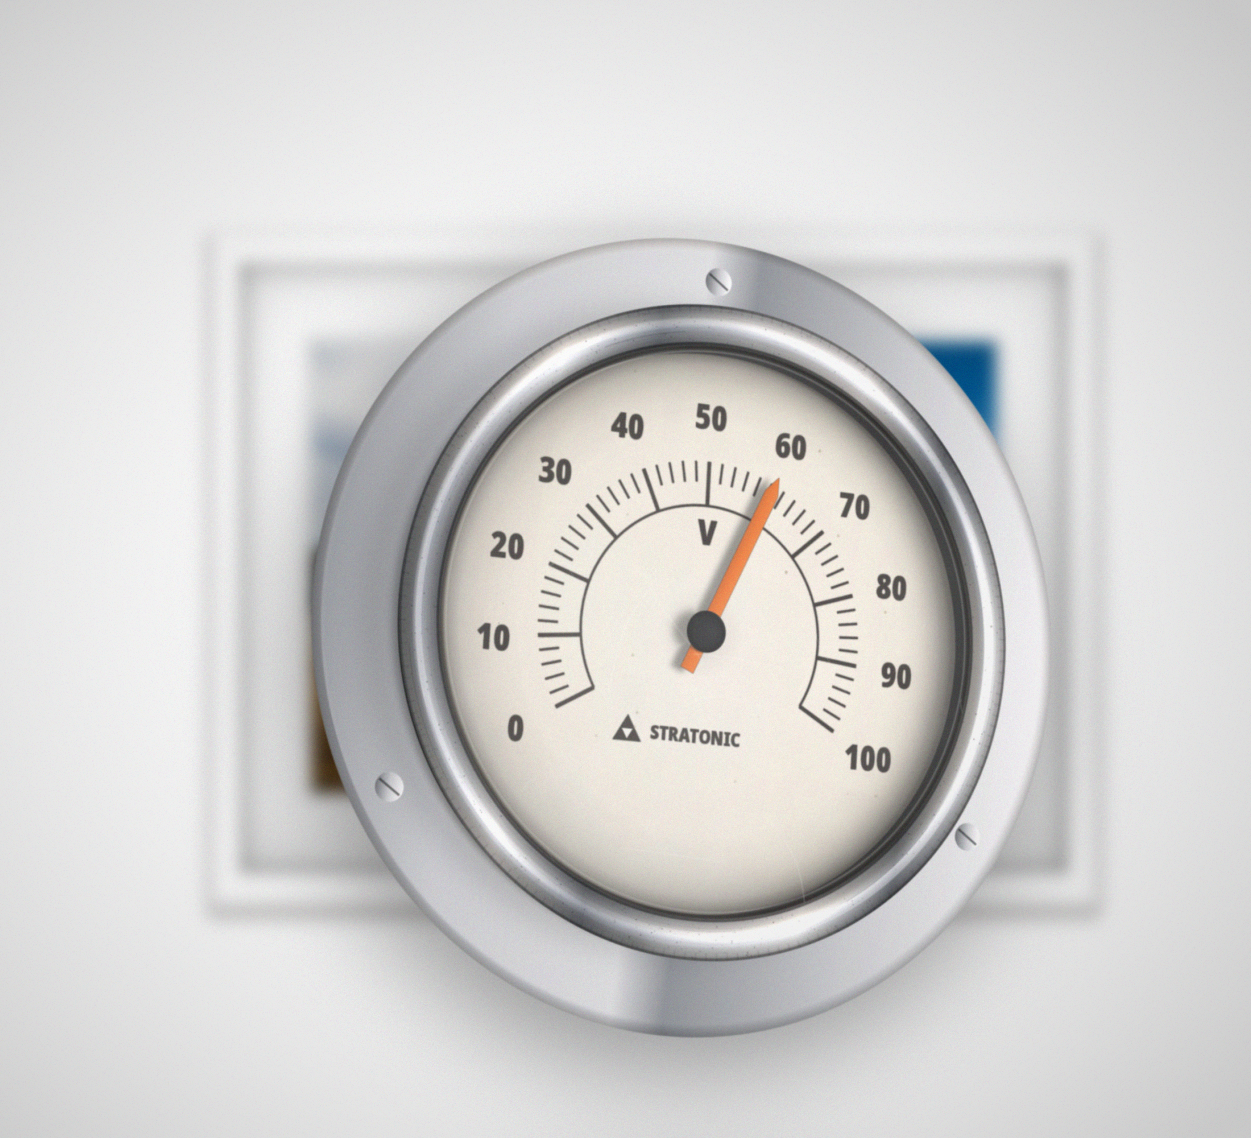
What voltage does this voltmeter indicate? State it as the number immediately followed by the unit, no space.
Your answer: 60V
